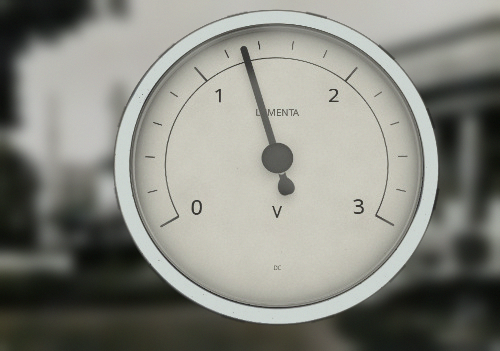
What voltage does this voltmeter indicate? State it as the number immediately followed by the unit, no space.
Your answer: 1.3V
